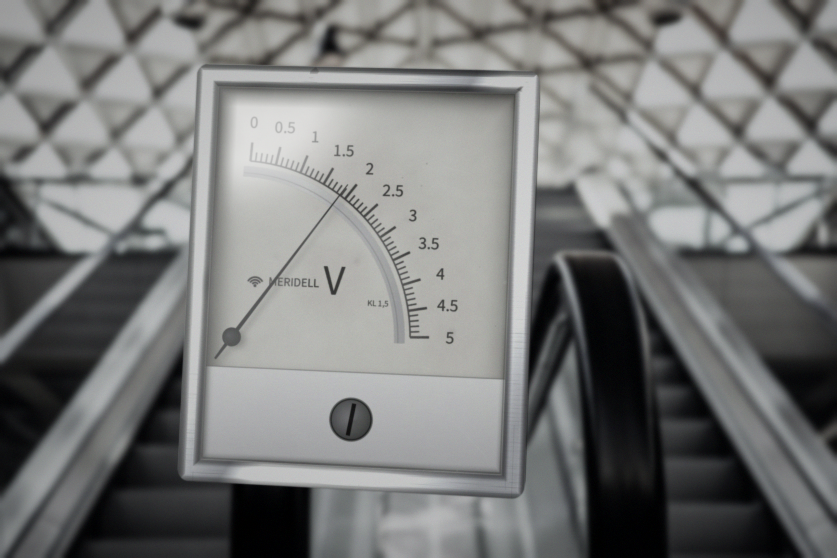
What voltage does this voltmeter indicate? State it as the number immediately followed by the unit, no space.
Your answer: 1.9V
